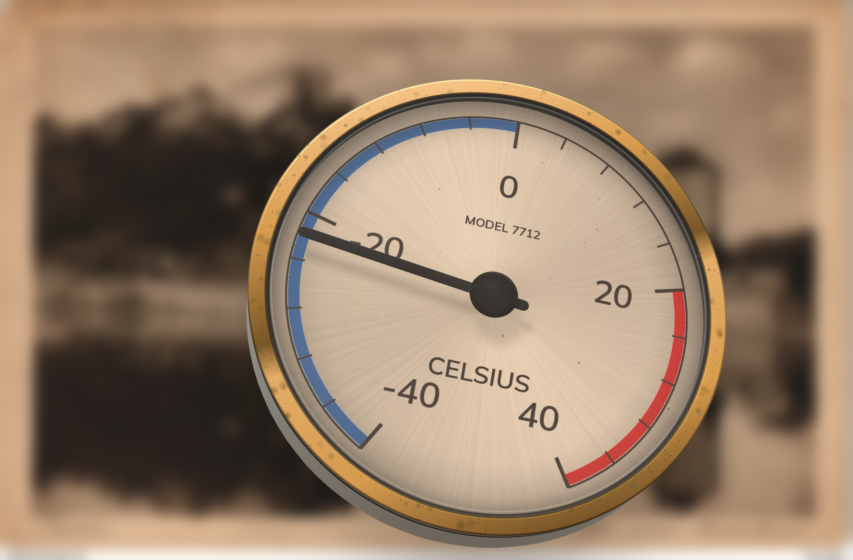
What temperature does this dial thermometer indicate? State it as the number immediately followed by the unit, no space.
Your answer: -22°C
